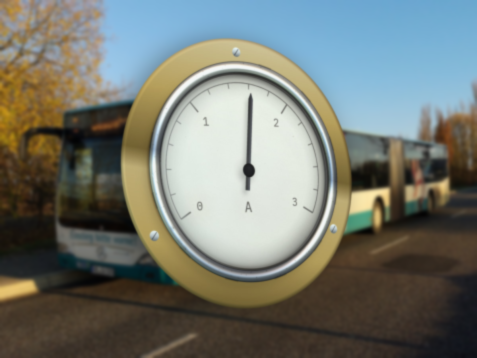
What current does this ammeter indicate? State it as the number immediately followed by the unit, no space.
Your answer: 1.6A
